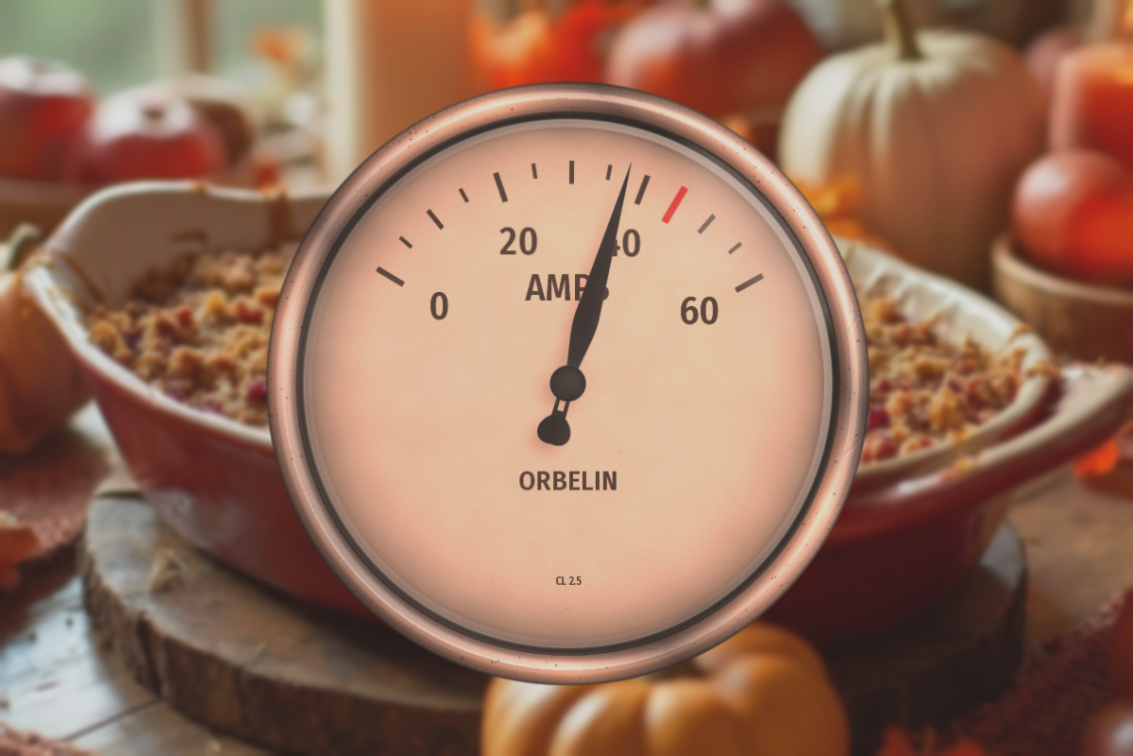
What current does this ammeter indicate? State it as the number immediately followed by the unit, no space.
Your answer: 37.5A
